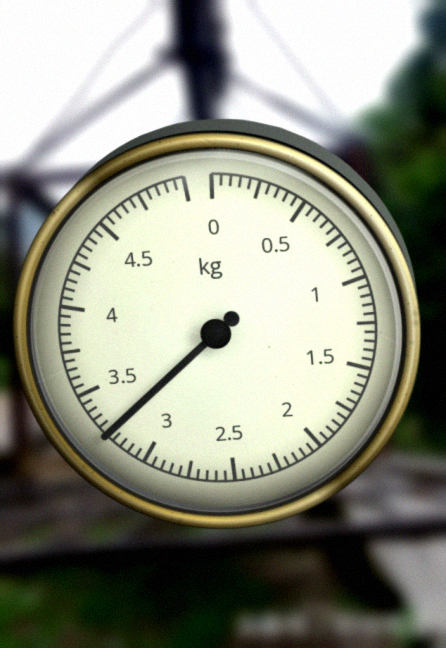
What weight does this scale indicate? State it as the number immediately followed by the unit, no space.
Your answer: 3.25kg
